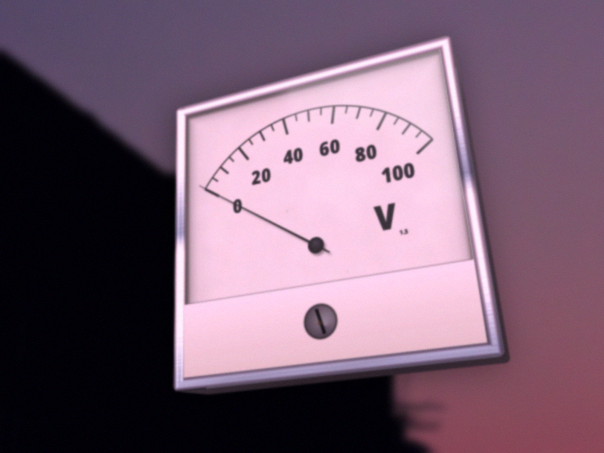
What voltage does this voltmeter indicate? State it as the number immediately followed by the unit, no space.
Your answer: 0V
